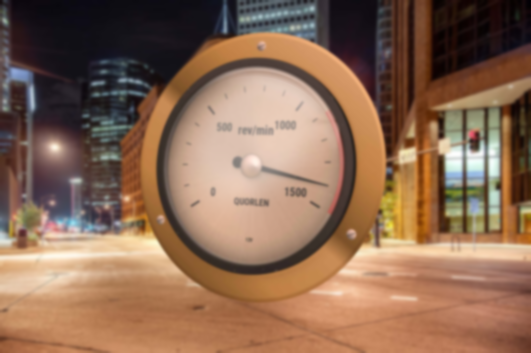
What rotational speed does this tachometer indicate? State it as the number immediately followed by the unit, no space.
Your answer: 1400rpm
